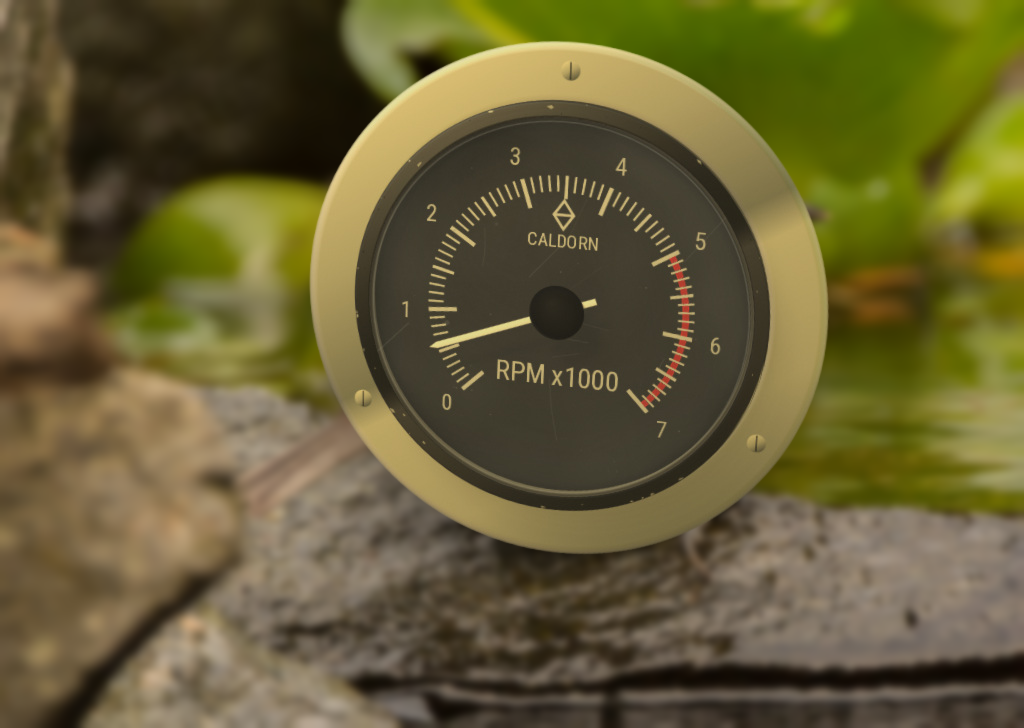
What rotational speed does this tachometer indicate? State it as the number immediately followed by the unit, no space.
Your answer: 600rpm
